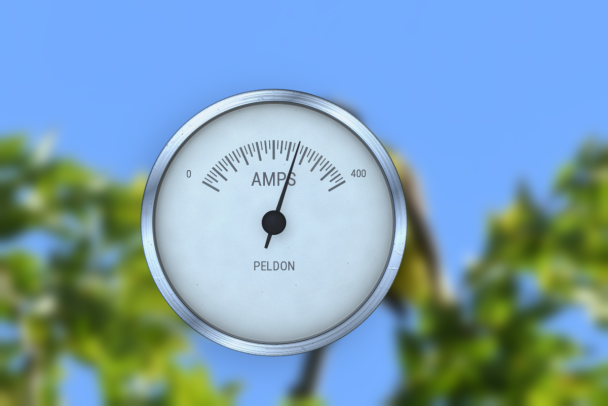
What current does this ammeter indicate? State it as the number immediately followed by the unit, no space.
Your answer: 260A
